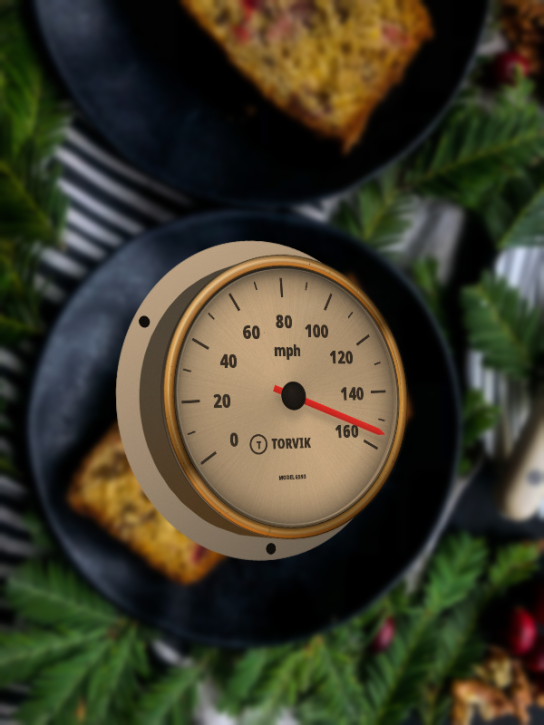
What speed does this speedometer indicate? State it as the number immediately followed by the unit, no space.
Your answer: 155mph
